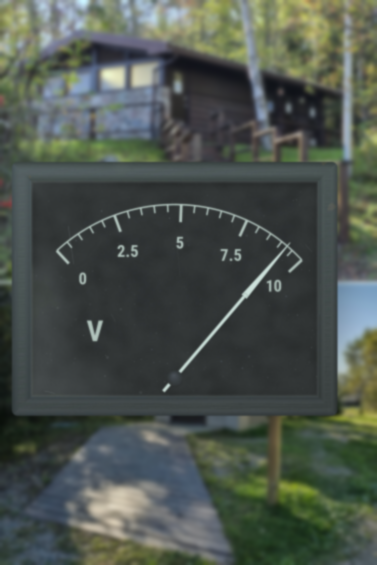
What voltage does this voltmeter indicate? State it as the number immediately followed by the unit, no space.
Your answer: 9.25V
